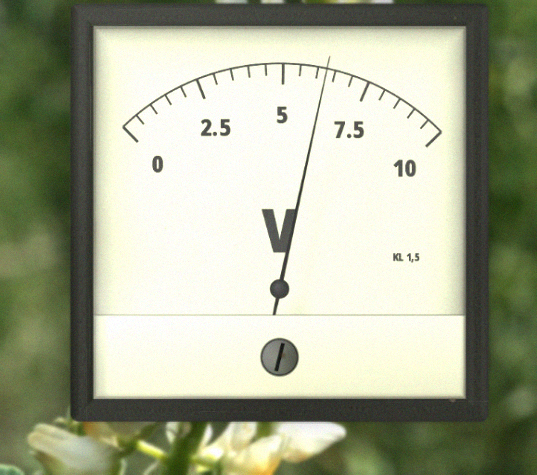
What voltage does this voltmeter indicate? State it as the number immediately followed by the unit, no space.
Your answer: 6.25V
